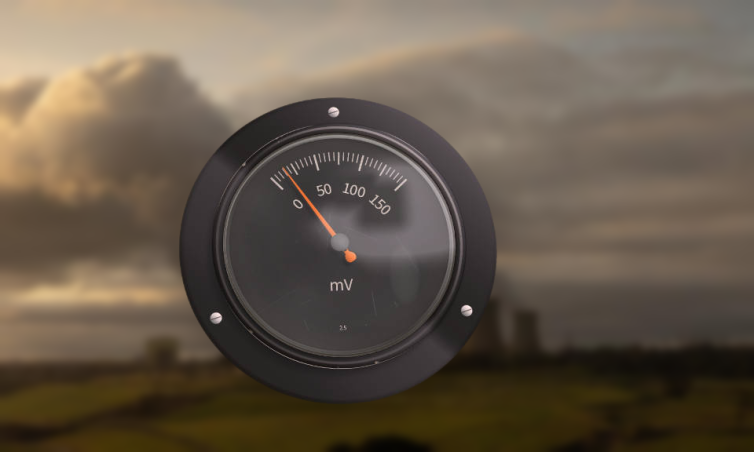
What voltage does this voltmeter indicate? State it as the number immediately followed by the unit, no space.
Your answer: 15mV
